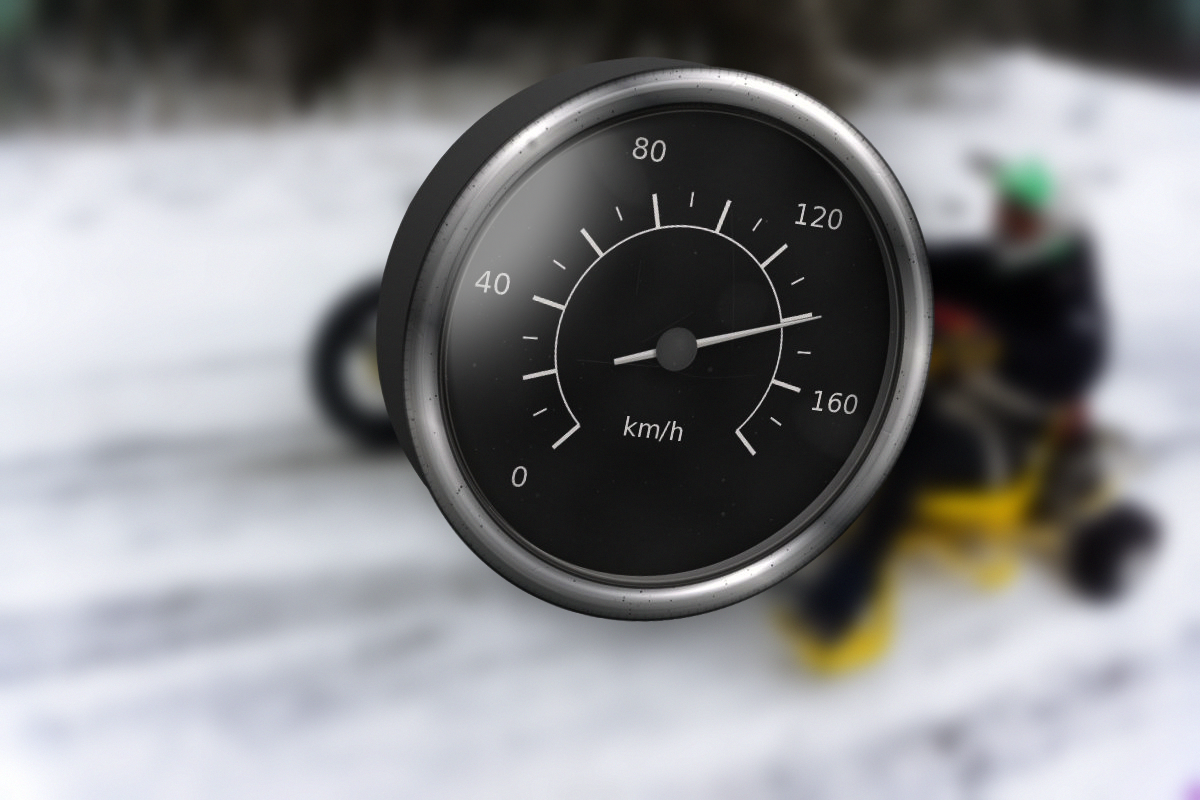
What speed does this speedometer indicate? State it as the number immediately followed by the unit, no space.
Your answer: 140km/h
